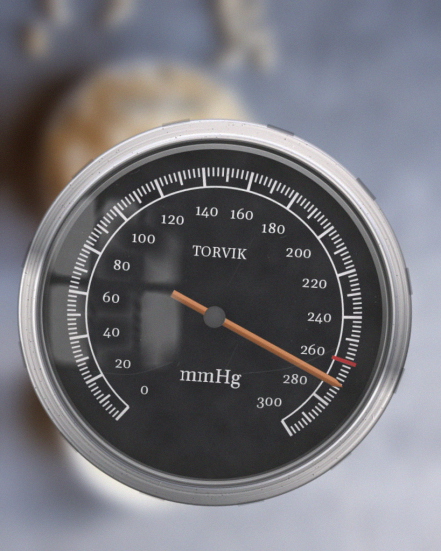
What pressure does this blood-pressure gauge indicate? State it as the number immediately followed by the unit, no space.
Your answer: 270mmHg
